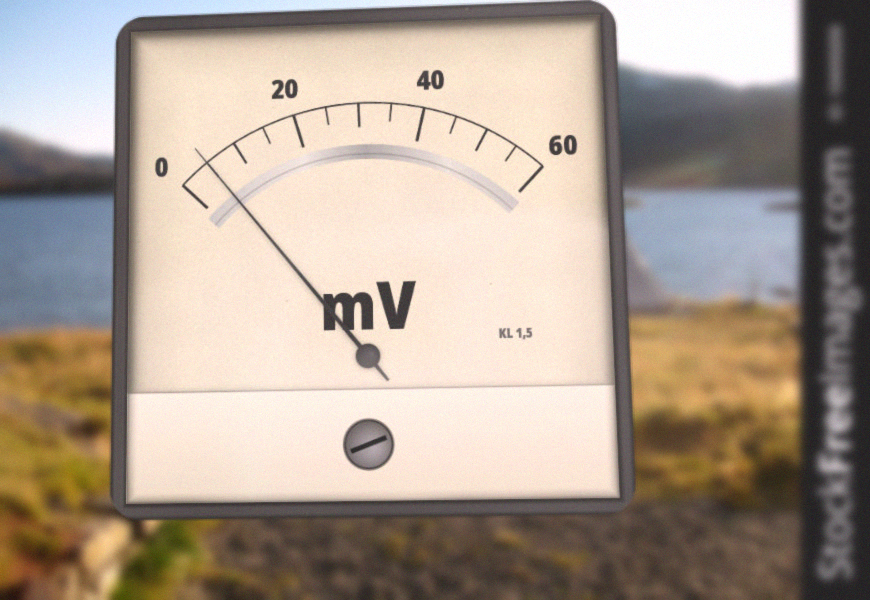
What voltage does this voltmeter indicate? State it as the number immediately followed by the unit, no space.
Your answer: 5mV
